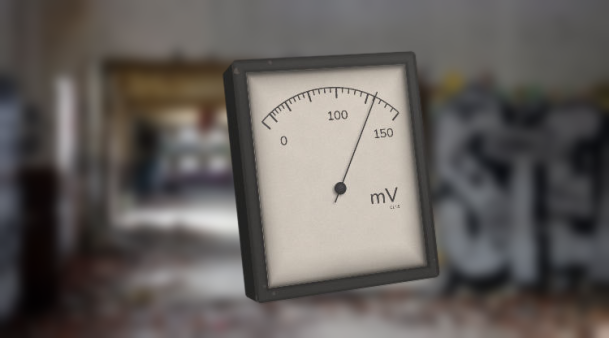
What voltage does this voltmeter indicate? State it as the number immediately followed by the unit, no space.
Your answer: 130mV
